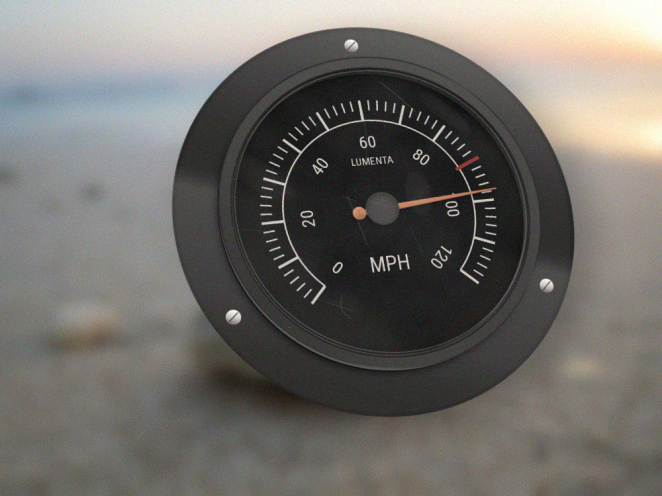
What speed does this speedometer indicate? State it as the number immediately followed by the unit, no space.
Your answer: 98mph
